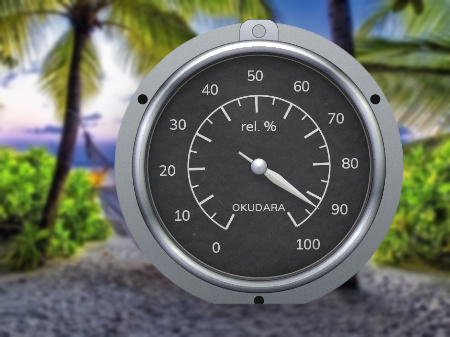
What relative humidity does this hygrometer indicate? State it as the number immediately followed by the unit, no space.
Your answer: 92.5%
